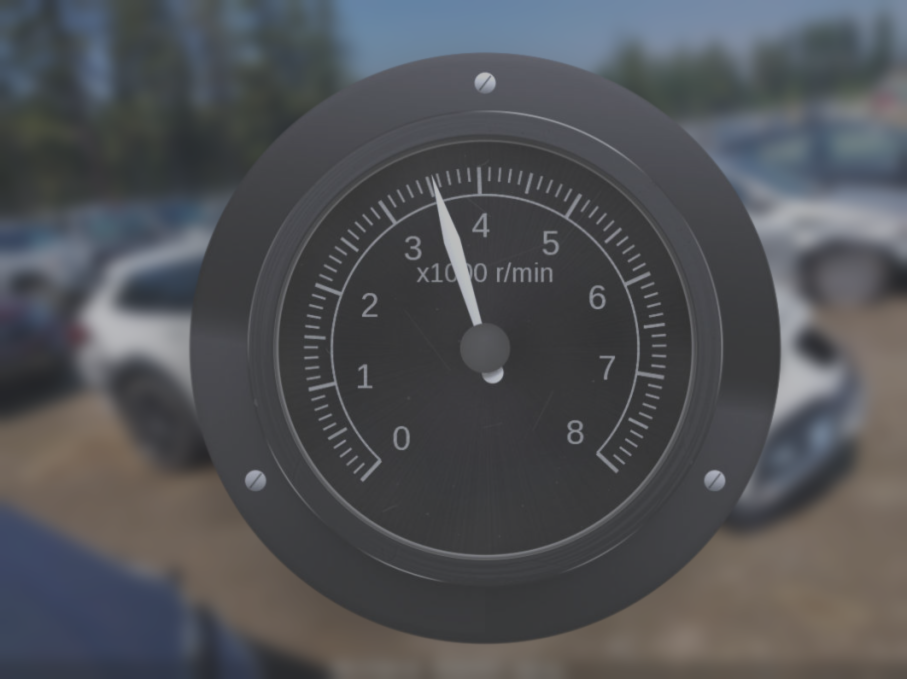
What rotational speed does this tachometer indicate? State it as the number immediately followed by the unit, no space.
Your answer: 3550rpm
